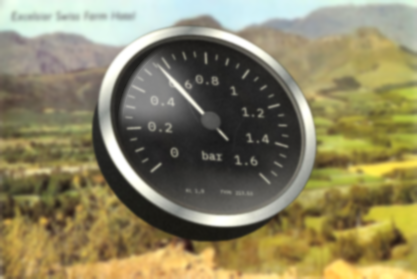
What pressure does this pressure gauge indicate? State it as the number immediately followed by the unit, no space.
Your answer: 0.55bar
